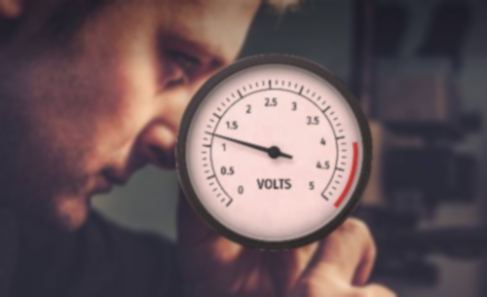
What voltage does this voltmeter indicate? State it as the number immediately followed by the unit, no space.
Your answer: 1.2V
